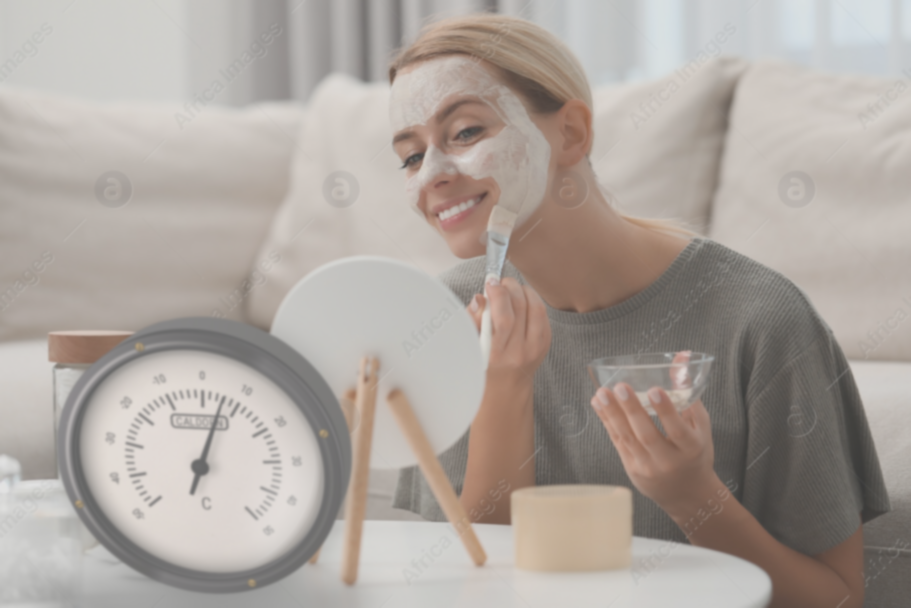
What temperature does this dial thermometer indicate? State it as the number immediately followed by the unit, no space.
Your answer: 6°C
